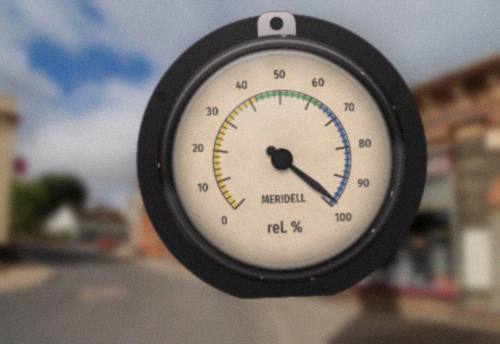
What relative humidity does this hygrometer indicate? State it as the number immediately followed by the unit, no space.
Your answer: 98%
